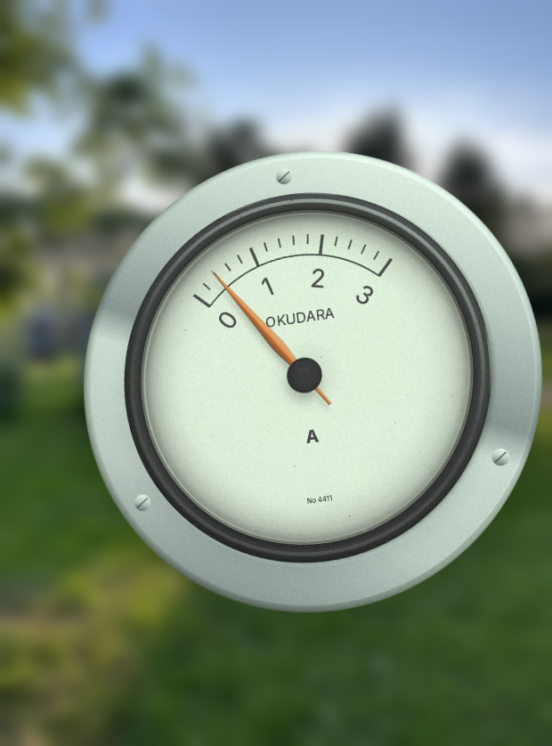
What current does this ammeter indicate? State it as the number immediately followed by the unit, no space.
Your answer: 0.4A
